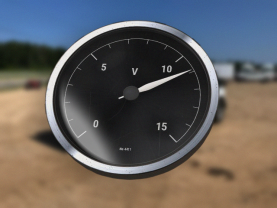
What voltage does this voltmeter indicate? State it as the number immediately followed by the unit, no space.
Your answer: 11V
